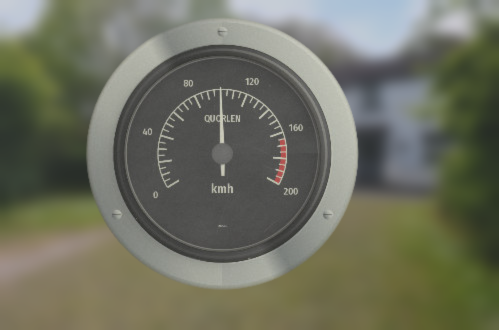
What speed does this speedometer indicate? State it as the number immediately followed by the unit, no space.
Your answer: 100km/h
